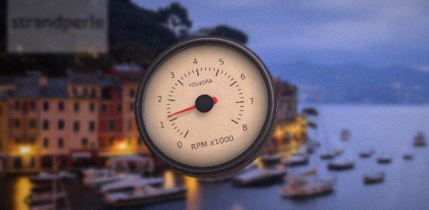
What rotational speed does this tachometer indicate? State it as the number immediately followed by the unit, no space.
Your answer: 1200rpm
